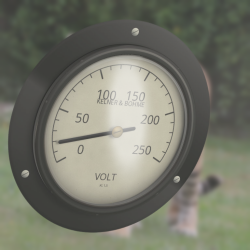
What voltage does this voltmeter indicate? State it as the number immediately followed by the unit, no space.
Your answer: 20V
